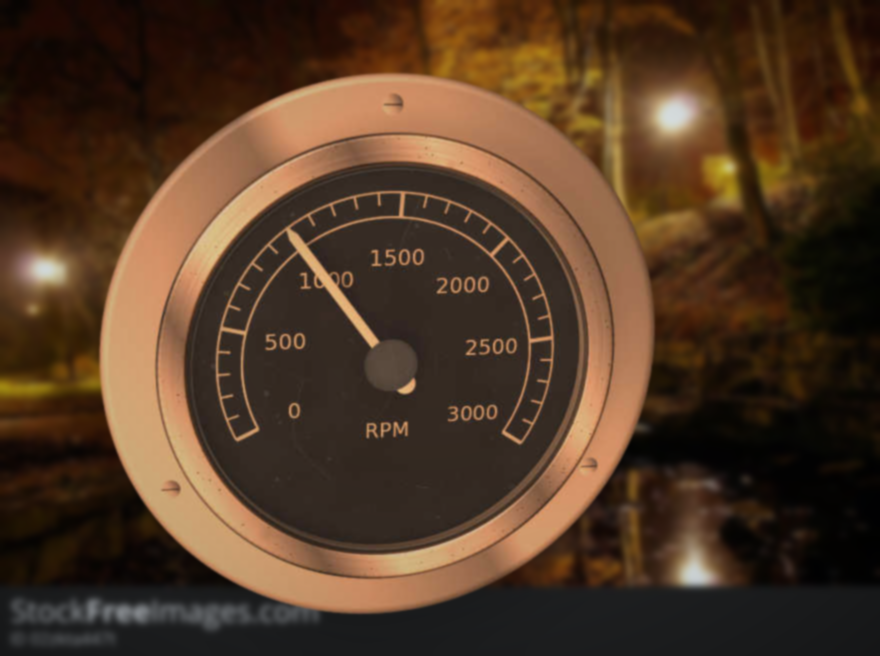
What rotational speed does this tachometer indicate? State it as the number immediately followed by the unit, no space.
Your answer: 1000rpm
